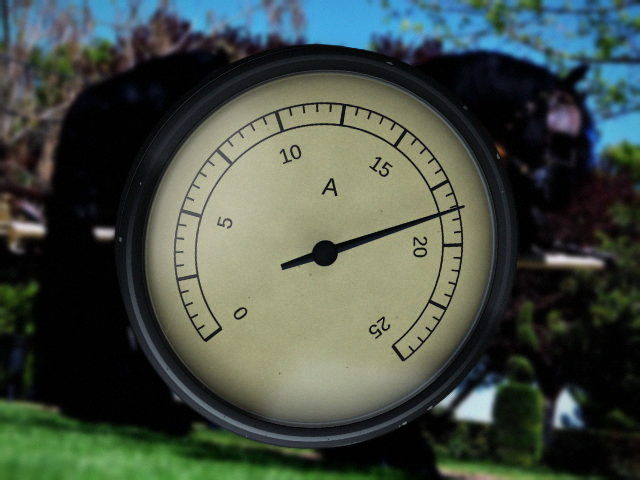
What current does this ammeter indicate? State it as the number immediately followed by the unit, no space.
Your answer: 18.5A
